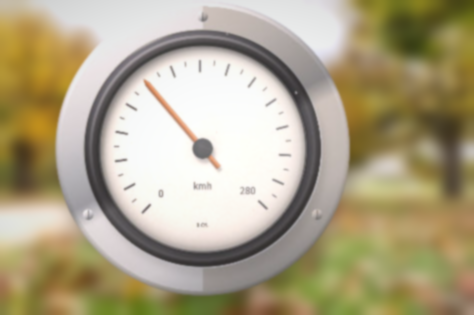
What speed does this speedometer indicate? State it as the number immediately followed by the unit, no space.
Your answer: 100km/h
